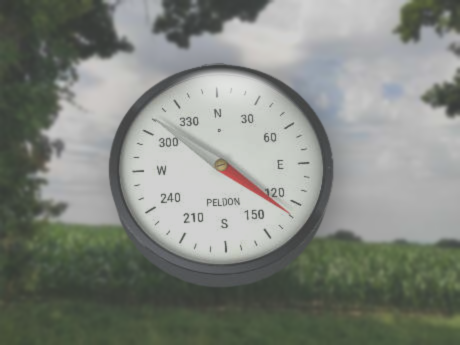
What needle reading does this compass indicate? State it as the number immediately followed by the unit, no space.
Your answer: 130°
